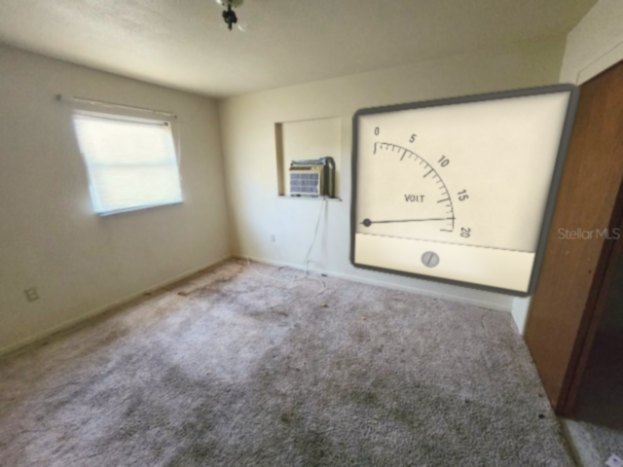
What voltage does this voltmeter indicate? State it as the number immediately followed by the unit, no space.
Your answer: 18V
